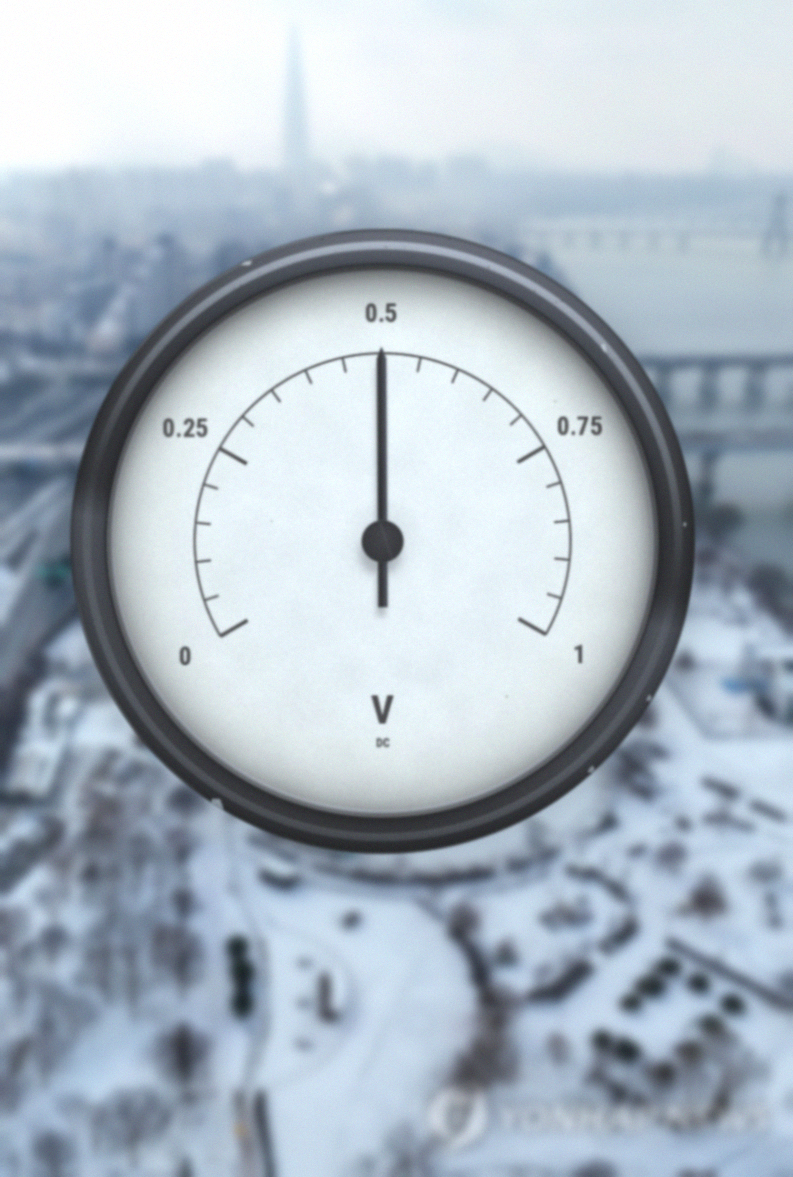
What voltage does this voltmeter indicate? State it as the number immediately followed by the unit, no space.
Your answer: 0.5V
